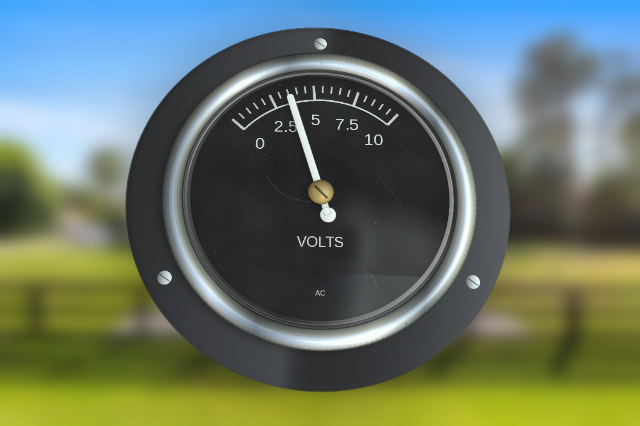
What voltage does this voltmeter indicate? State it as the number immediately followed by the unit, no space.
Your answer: 3.5V
